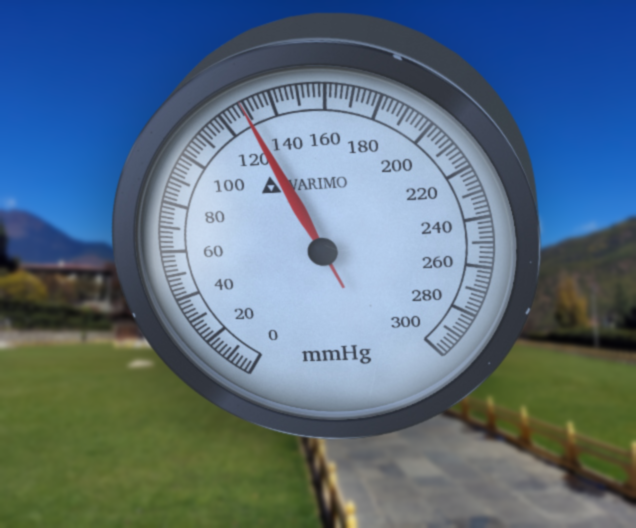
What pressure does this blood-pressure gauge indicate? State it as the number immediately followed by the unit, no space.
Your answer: 130mmHg
